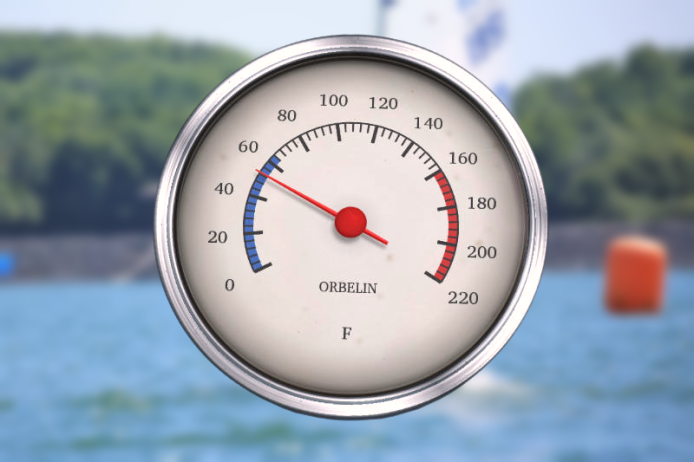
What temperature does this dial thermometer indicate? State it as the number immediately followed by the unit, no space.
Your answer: 52°F
